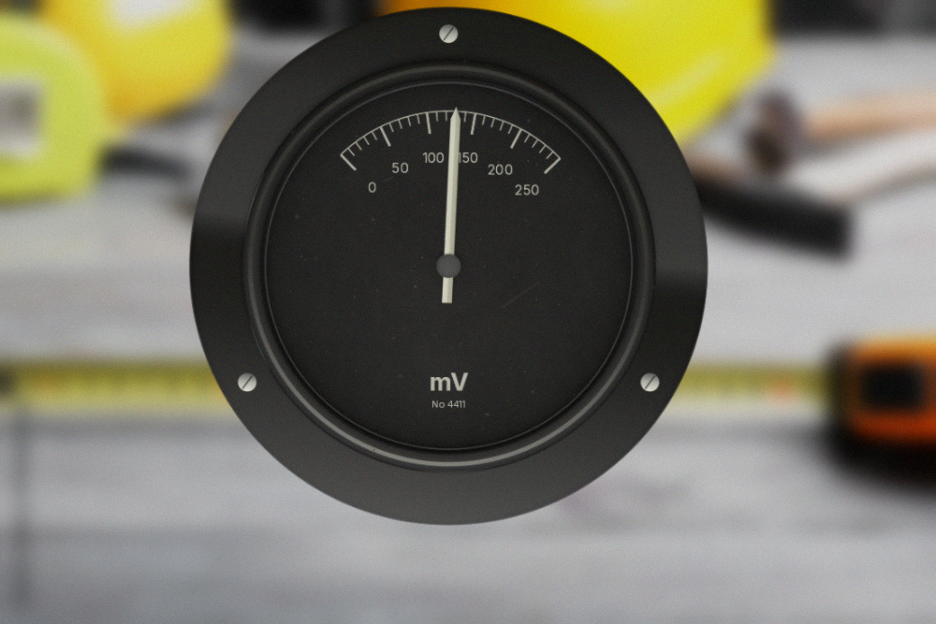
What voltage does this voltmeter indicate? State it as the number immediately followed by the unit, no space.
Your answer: 130mV
